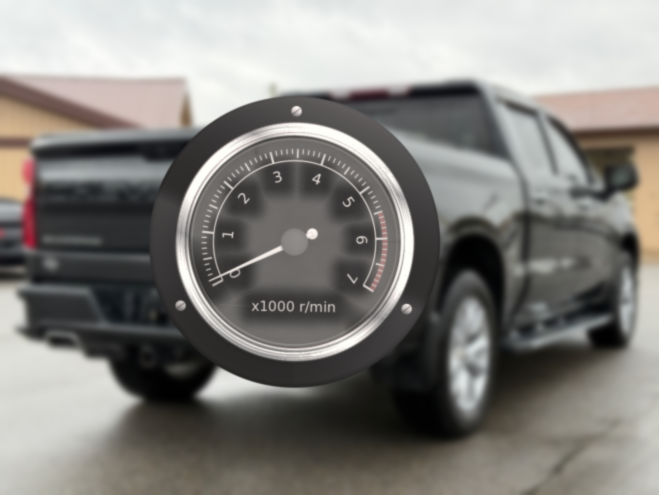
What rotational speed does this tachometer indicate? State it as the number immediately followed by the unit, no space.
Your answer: 100rpm
